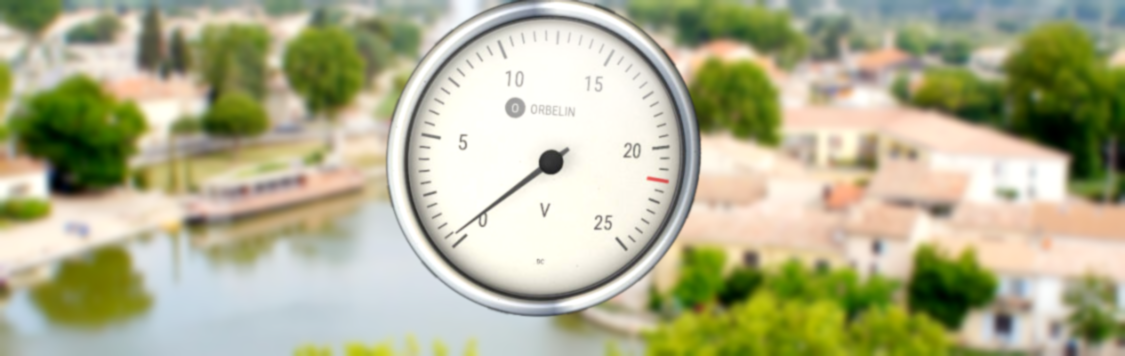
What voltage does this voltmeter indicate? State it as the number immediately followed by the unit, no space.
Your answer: 0.5V
